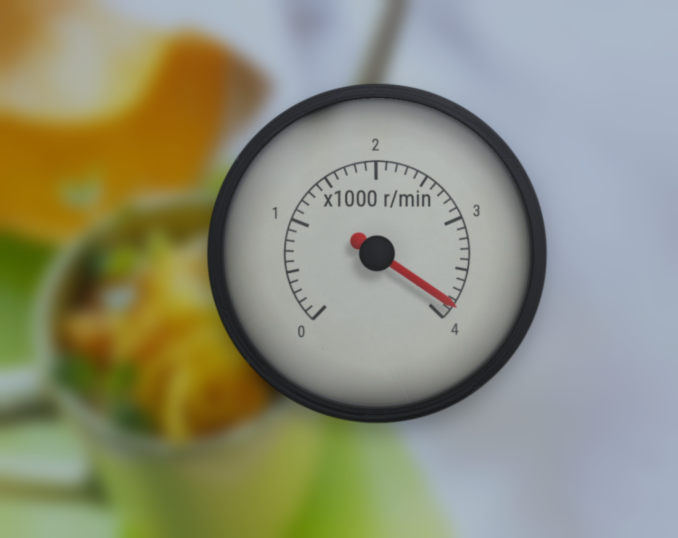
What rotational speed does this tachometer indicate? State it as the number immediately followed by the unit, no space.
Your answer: 3850rpm
